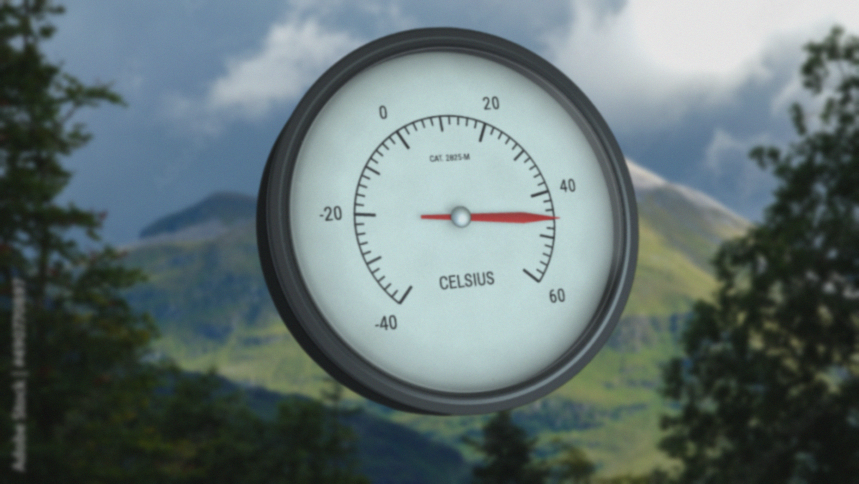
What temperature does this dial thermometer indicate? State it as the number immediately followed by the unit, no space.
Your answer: 46°C
